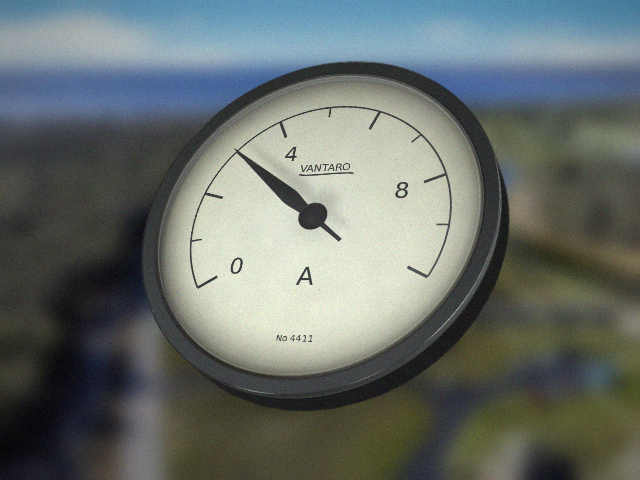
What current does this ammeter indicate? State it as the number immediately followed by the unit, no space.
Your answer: 3A
